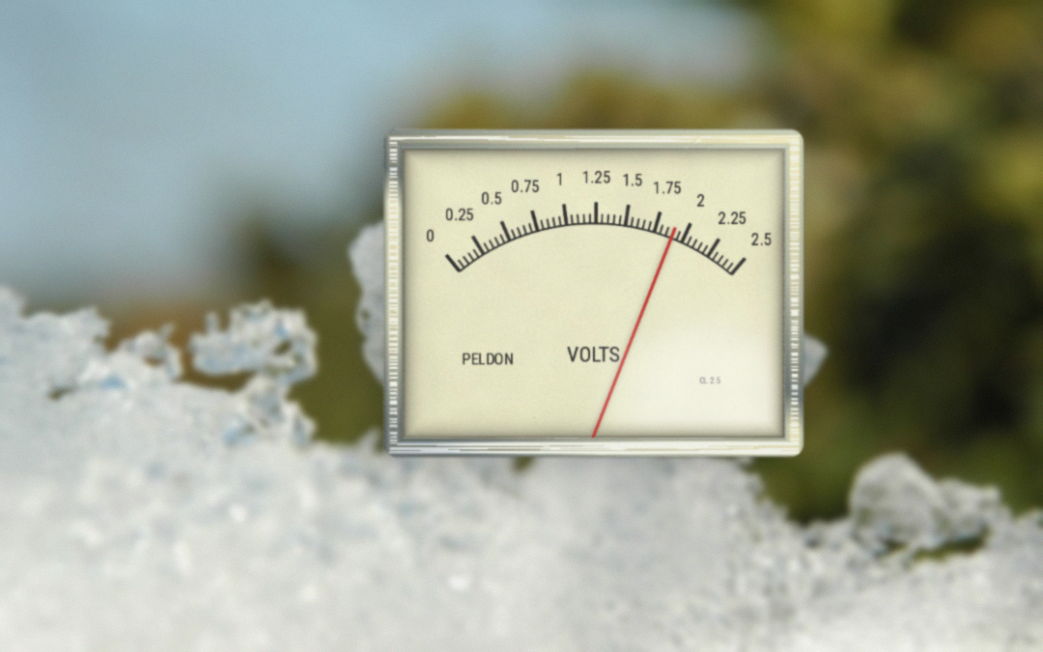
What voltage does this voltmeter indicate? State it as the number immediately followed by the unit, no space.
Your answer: 1.9V
